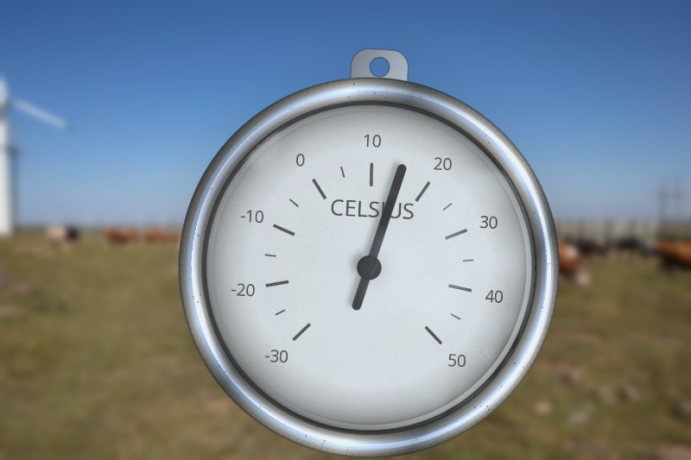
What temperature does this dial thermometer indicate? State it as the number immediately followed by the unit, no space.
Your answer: 15°C
